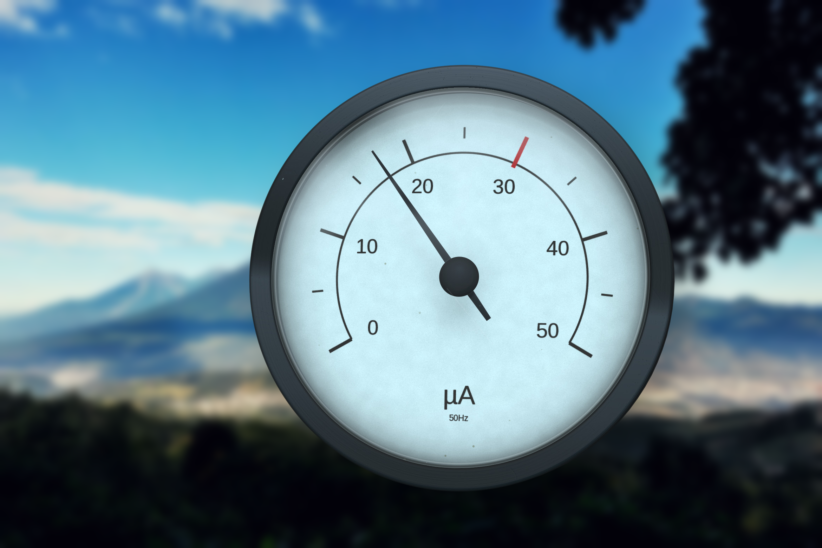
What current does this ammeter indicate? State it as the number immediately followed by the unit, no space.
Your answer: 17.5µA
